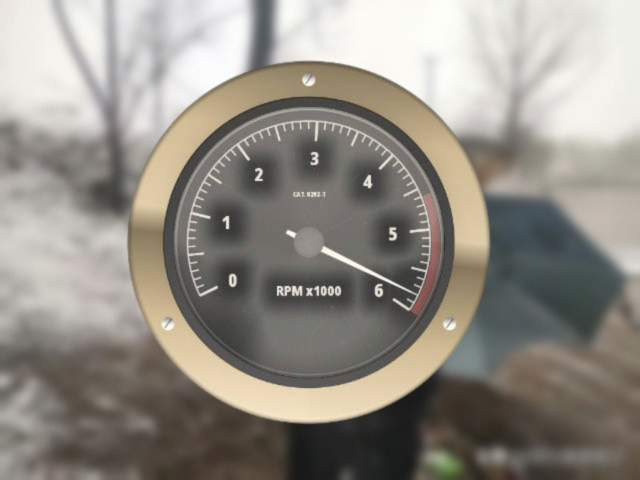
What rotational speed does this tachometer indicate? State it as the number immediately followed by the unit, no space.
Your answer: 5800rpm
